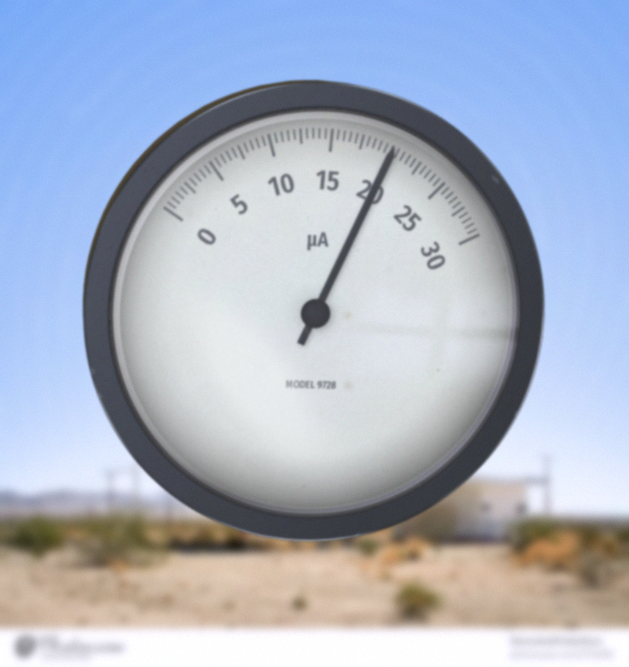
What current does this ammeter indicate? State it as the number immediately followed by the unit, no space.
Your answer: 20µA
